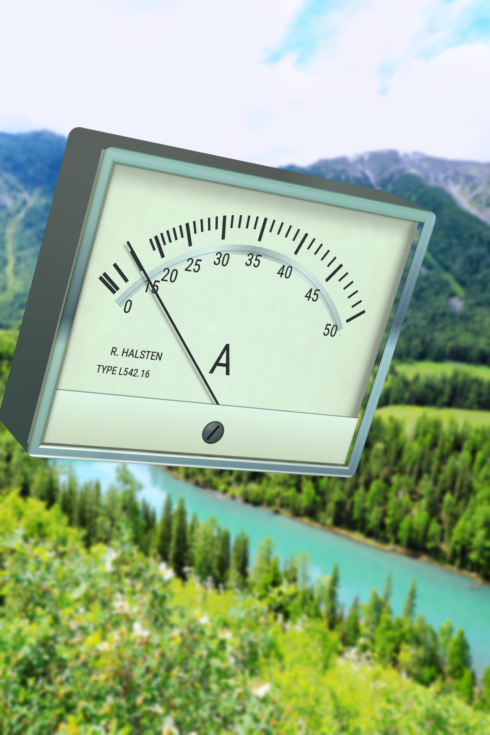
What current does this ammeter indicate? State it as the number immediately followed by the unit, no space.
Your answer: 15A
